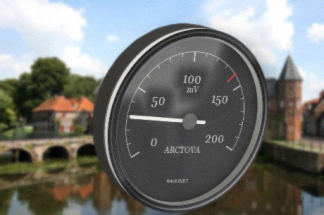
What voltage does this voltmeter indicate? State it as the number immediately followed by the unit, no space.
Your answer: 30mV
